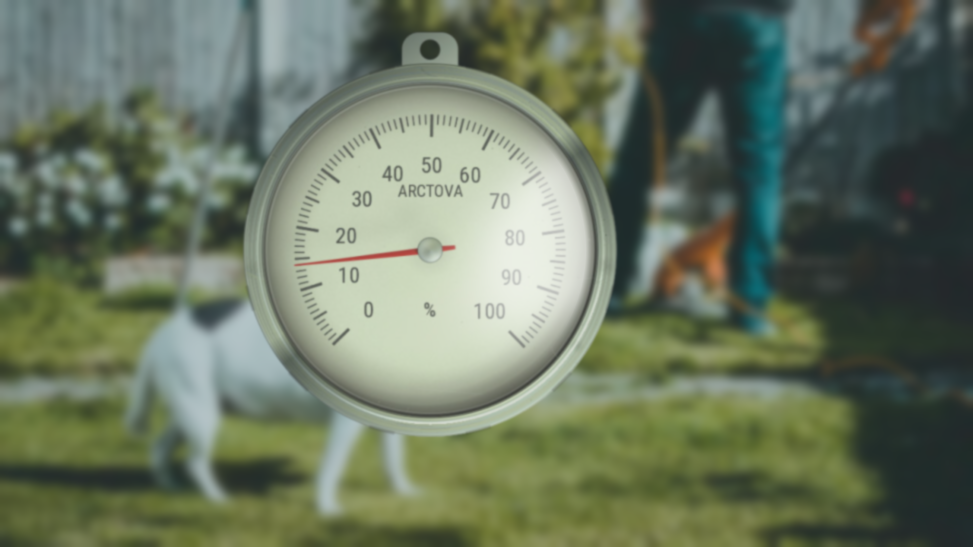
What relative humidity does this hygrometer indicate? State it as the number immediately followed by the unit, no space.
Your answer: 14%
